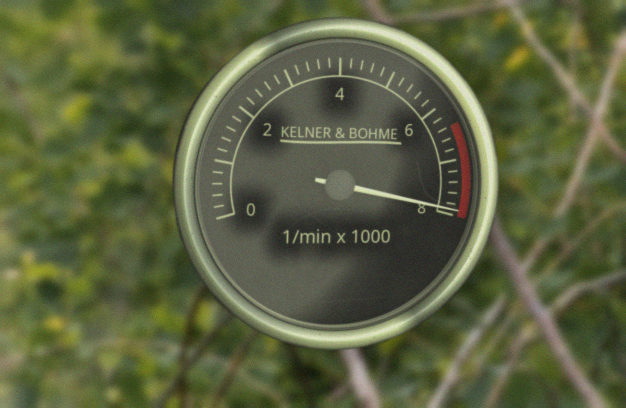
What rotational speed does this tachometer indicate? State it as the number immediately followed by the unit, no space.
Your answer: 7900rpm
